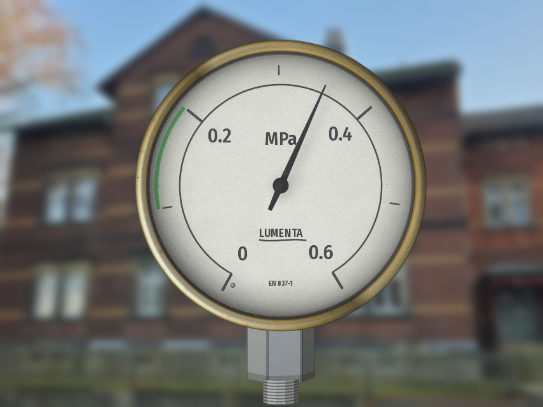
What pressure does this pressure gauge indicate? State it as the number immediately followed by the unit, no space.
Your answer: 0.35MPa
